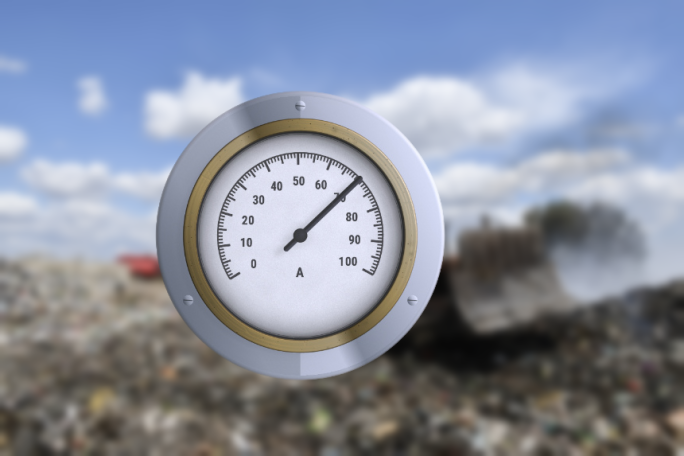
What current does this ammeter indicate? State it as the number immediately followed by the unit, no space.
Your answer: 70A
